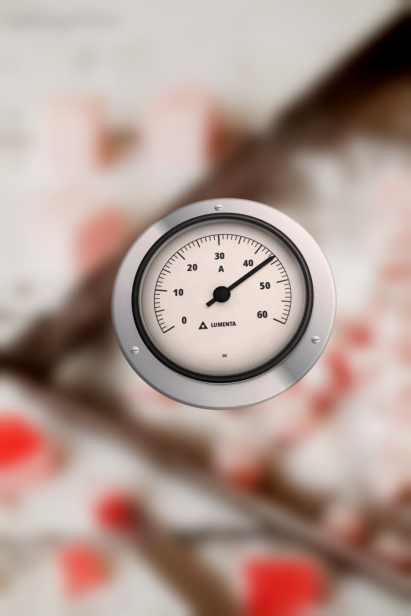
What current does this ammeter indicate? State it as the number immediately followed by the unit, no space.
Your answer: 44A
